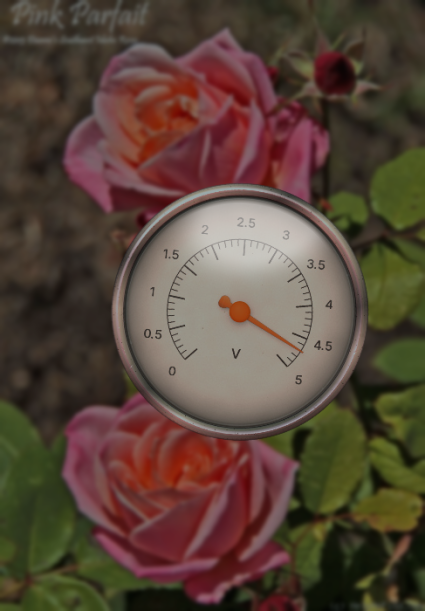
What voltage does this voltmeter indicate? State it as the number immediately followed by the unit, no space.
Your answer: 4.7V
